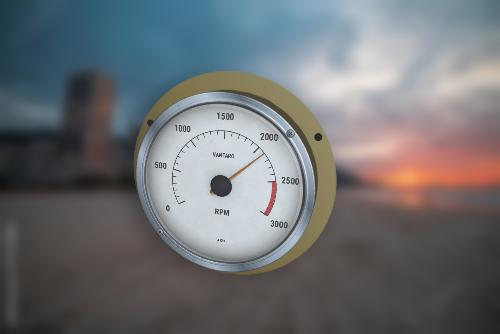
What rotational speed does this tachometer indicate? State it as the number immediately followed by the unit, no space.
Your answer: 2100rpm
